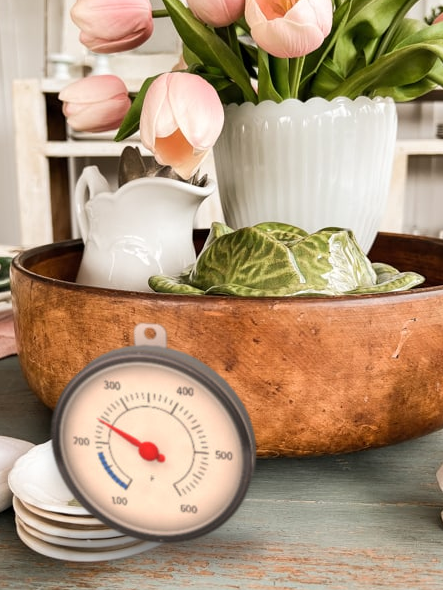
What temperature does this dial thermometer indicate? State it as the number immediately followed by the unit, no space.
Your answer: 250°F
